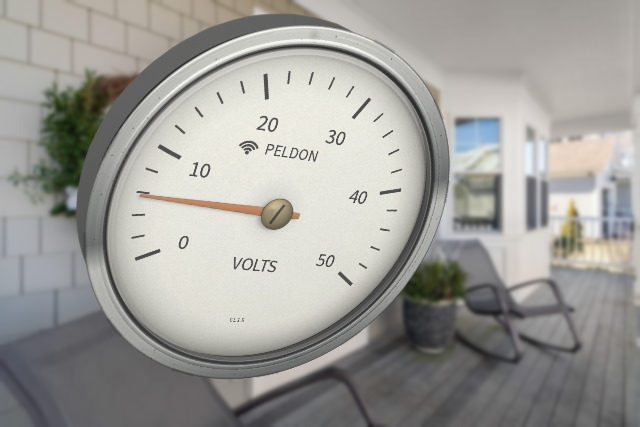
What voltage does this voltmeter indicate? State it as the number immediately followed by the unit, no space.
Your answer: 6V
